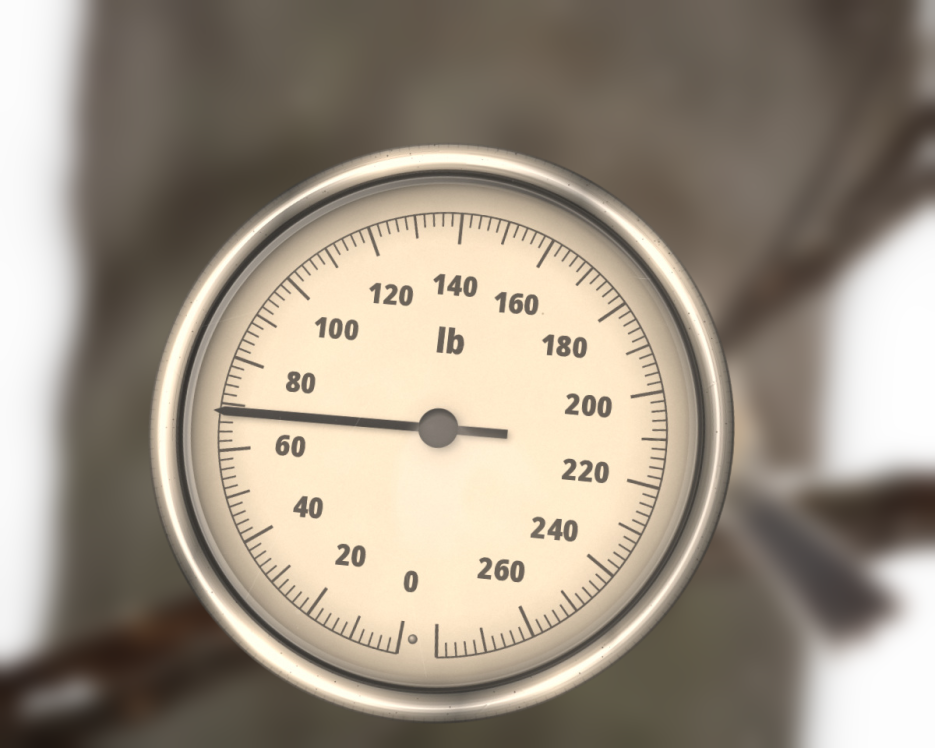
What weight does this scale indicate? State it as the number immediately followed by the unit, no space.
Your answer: 68lb
